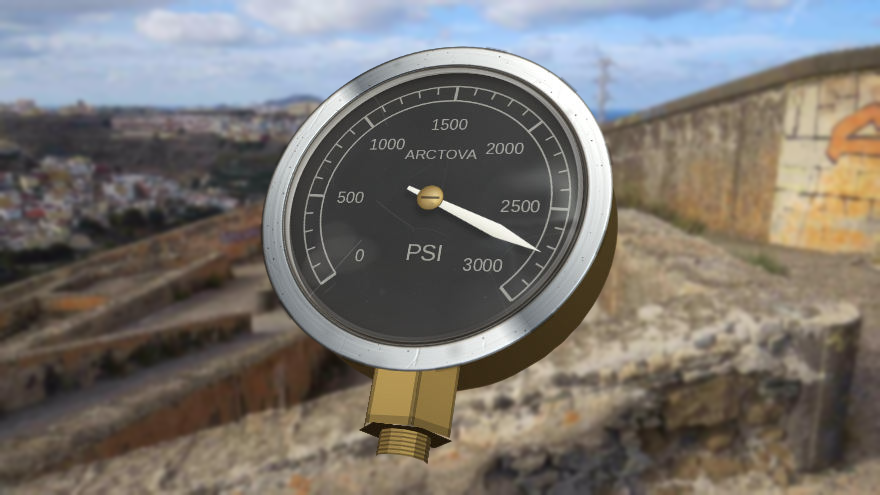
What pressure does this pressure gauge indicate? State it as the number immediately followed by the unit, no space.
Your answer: 2750psi
